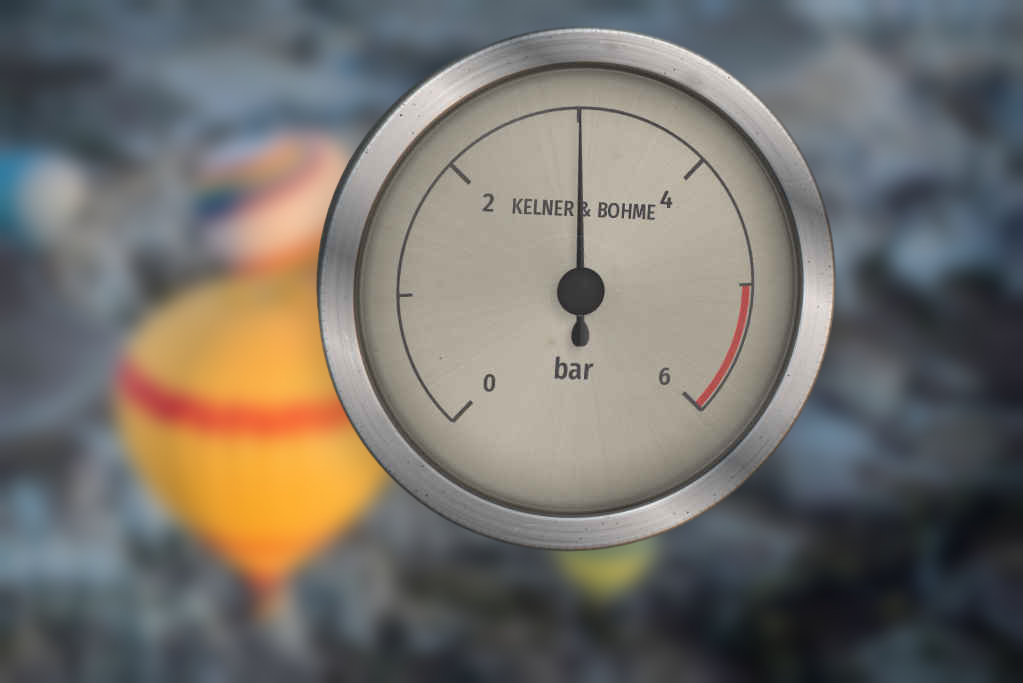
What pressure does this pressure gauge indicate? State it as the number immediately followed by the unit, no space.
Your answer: 3bar
